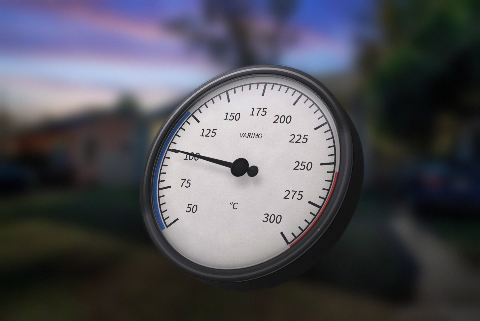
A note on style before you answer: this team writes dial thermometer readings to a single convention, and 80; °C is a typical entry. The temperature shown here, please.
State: 100; °C
